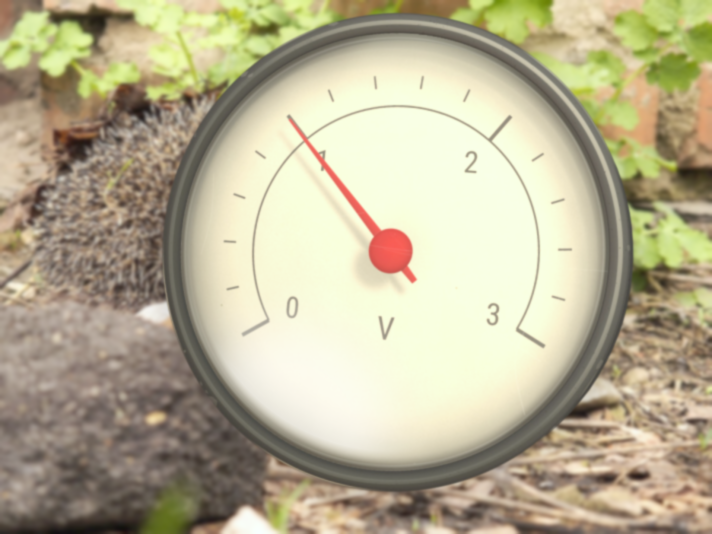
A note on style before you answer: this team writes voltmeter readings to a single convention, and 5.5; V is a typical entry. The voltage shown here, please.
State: 1; V
